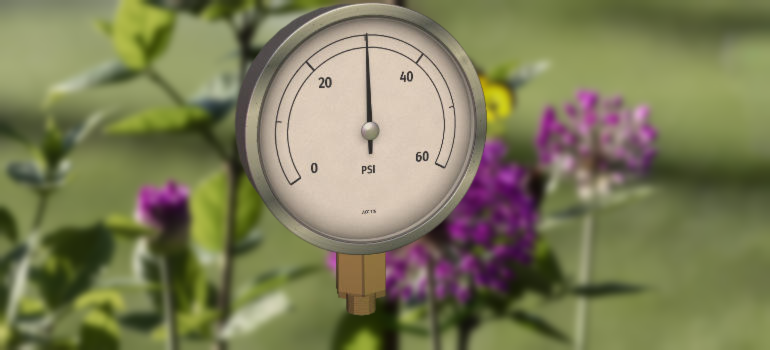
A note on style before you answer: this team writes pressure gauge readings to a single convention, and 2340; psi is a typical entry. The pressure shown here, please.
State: 30; psi
